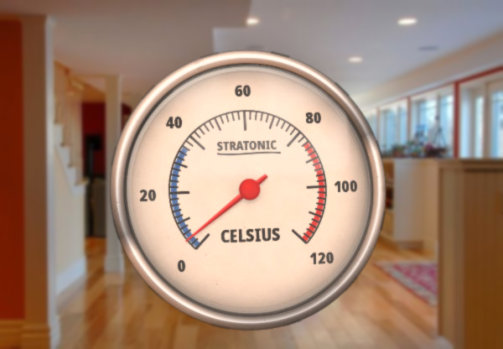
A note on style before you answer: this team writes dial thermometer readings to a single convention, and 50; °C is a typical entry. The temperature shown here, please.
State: 4; °C
